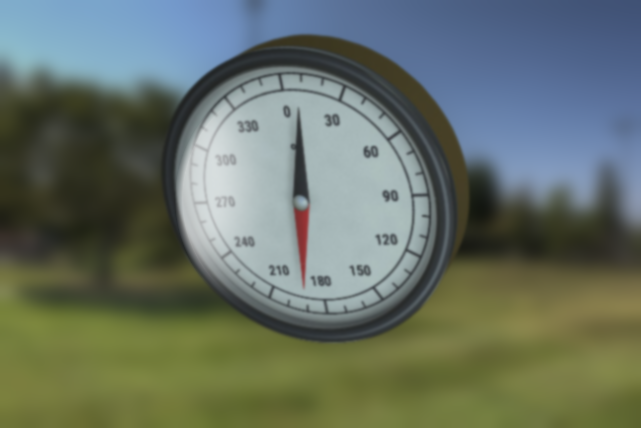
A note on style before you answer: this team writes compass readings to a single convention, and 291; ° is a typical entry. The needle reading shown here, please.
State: 190; °
